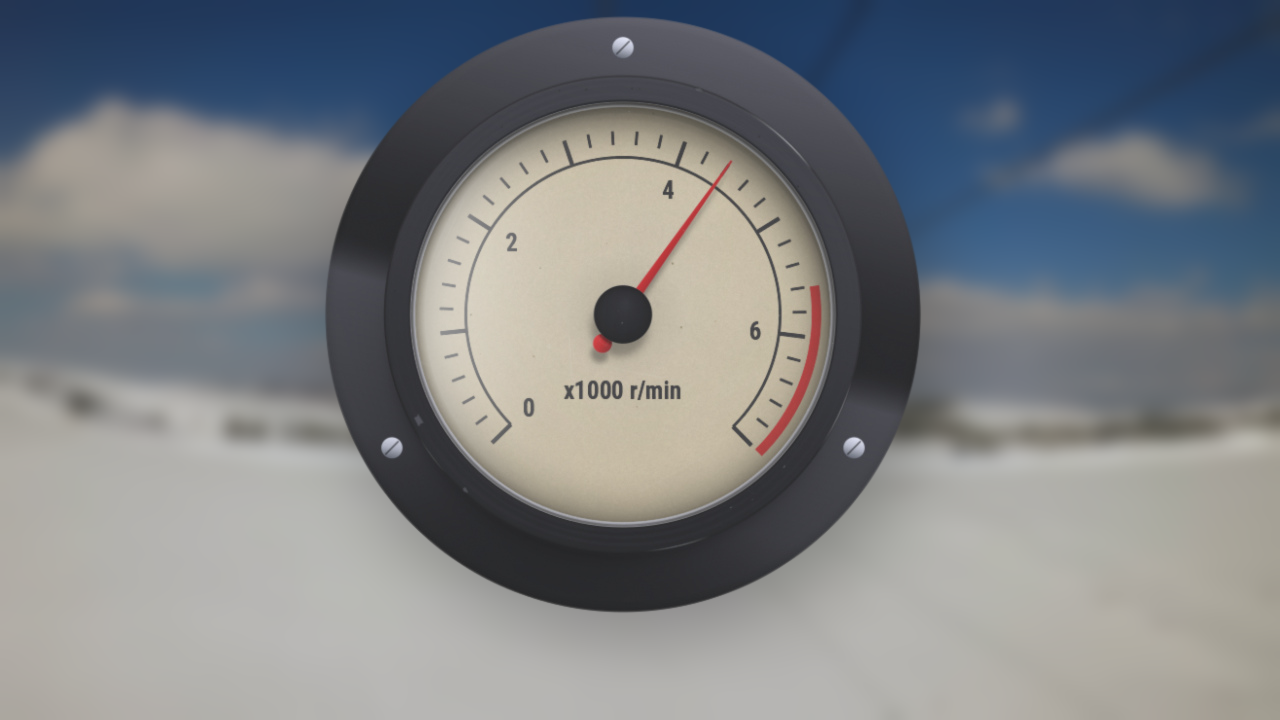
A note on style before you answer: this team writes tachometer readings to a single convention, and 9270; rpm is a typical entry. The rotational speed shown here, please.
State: 4400; rpm
